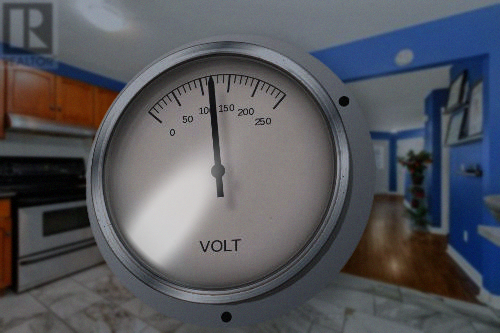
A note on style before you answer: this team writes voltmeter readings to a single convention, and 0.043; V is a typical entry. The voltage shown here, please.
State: 120; V
